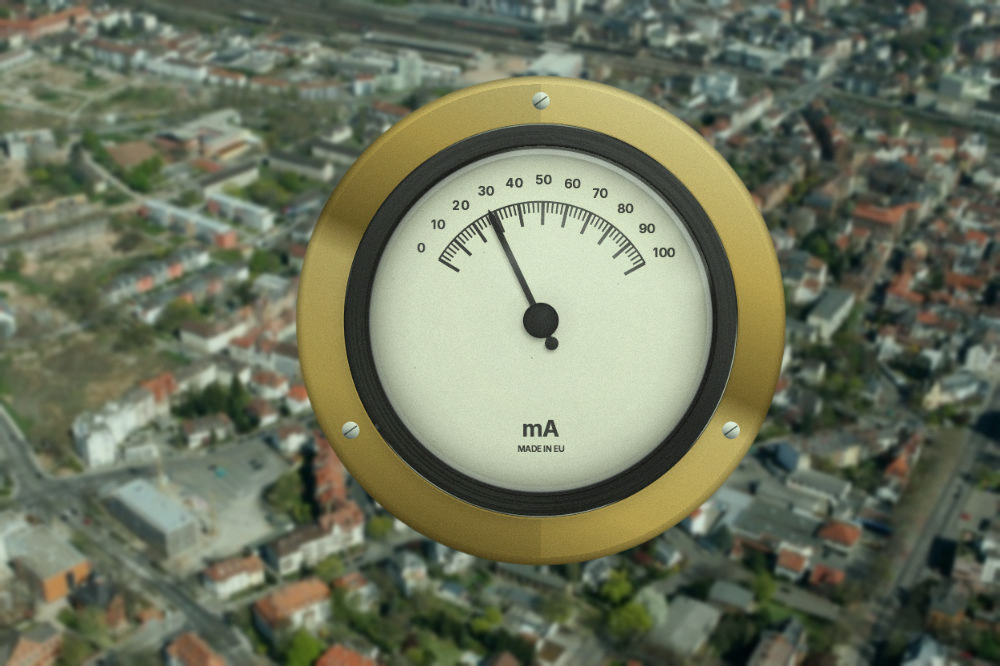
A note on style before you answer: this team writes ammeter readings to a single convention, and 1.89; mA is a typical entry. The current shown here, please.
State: 28; mA
